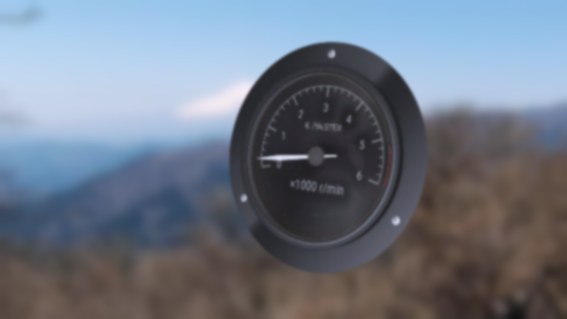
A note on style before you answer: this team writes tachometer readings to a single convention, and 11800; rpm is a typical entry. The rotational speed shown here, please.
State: 200; rpm
